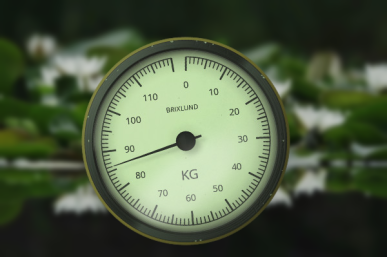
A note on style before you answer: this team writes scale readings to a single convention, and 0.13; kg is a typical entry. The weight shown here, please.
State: 86; kg
